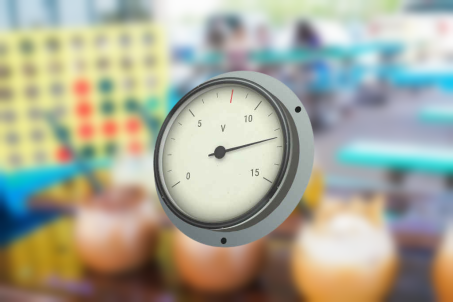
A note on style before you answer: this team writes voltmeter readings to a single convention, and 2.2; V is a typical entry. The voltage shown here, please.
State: 12.5; V
